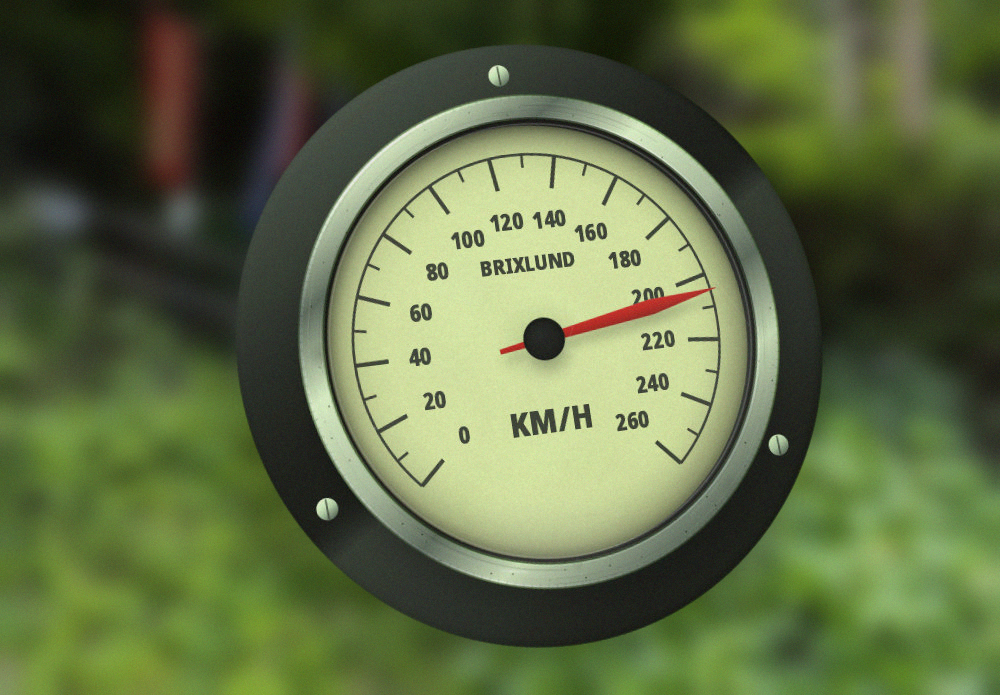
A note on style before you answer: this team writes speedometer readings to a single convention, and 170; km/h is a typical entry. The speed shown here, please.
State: 205; km/h
